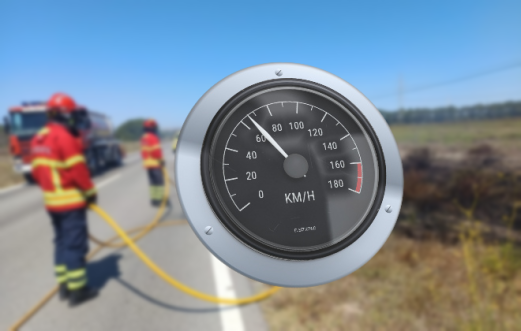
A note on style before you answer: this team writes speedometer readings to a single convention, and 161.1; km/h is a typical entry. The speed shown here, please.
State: 65; km/h
